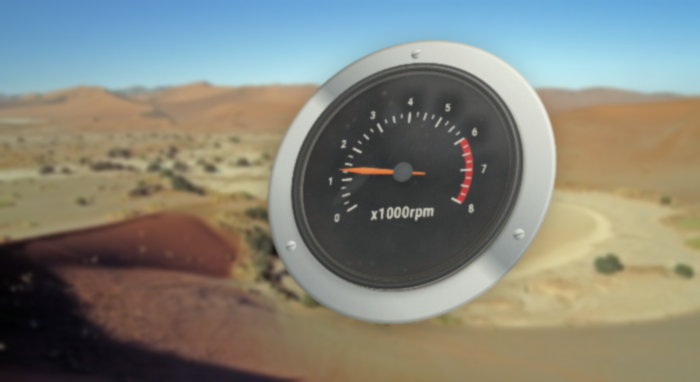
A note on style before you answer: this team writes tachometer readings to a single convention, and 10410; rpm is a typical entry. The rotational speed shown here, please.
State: 1250; rpm
